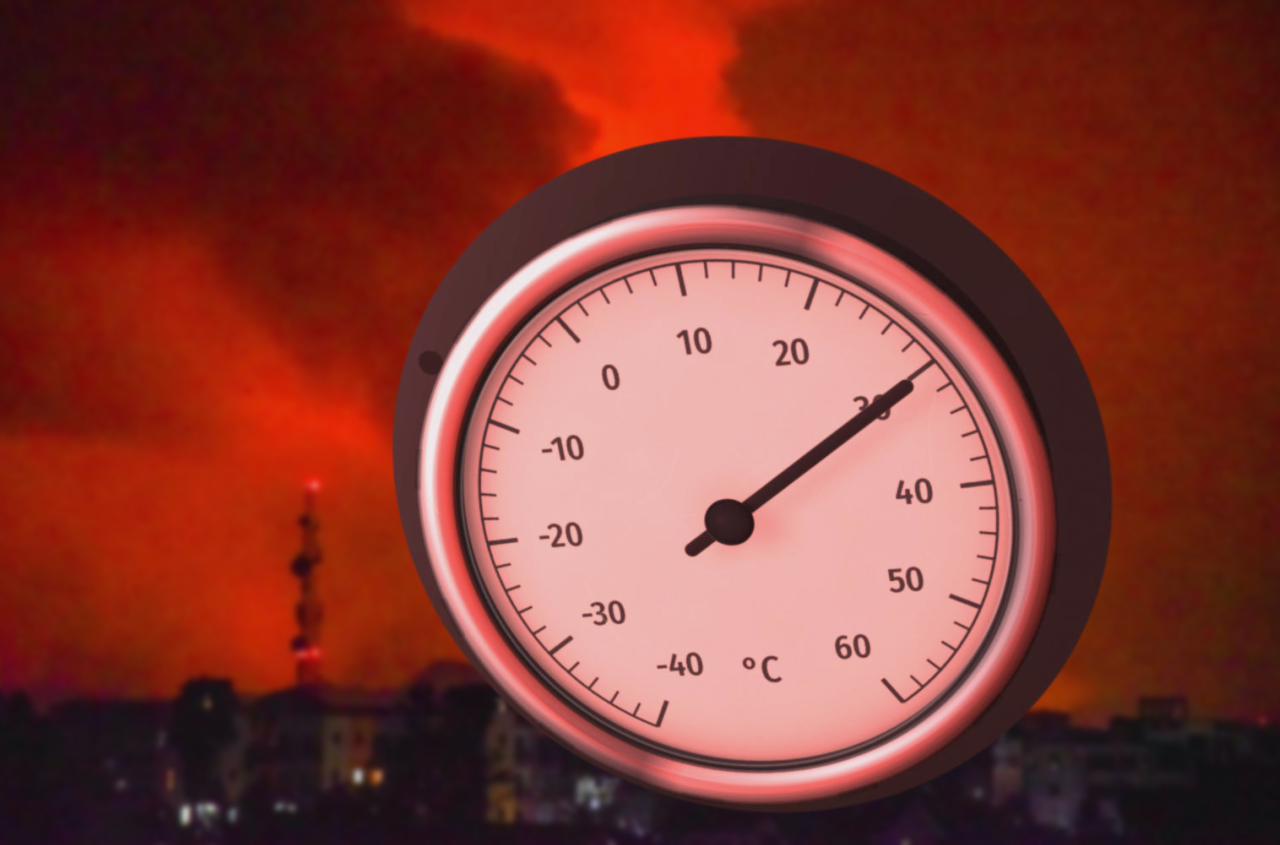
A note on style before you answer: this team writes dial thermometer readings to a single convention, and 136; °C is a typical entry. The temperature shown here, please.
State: 30; °C
